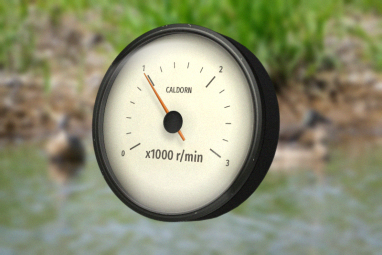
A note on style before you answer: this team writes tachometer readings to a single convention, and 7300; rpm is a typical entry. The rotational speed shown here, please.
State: 1000; rpm
